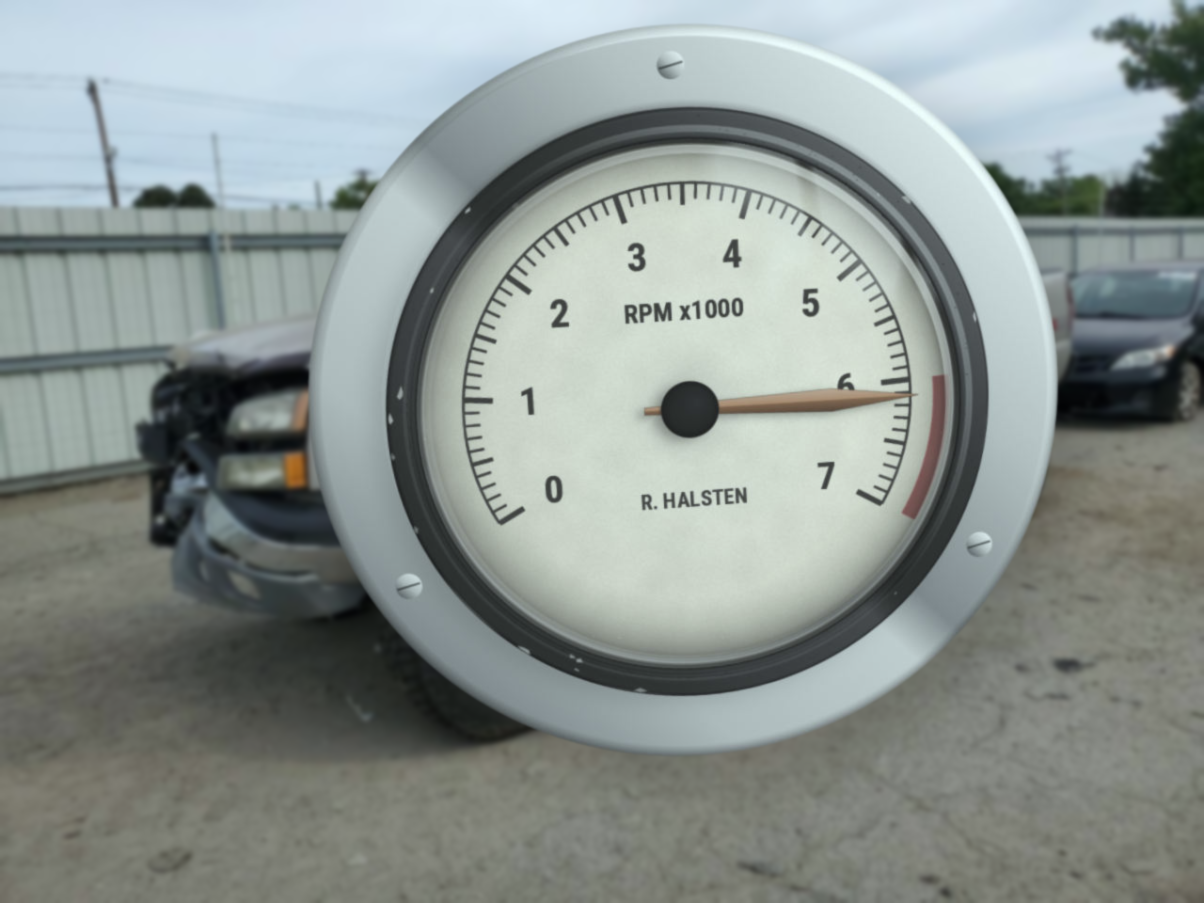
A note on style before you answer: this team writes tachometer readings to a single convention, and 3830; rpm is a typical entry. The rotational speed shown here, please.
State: 6100; rpm
